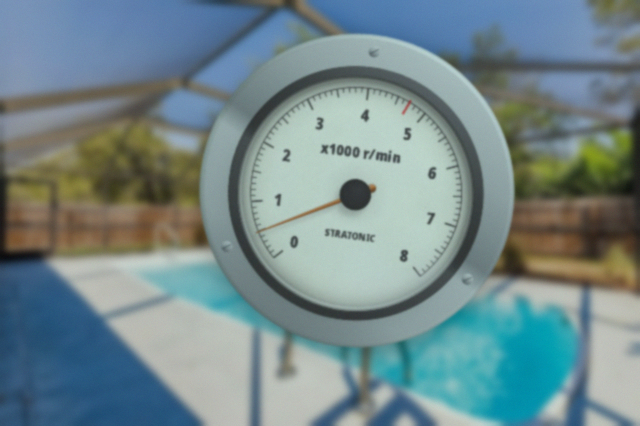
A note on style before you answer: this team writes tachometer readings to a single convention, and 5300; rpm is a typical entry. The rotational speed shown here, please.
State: 500; rpm
